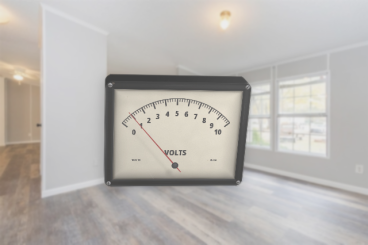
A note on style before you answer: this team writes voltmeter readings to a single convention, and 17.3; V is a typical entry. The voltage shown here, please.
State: 1; V
